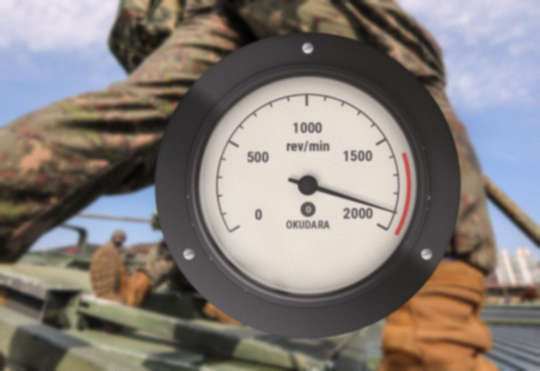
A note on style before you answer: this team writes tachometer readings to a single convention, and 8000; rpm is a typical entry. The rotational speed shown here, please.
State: 1900; rpm
